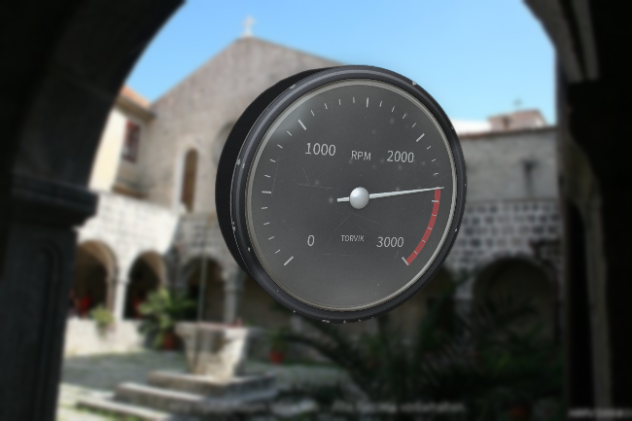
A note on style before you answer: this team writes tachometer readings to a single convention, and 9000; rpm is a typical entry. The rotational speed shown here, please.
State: 2400; rpm
